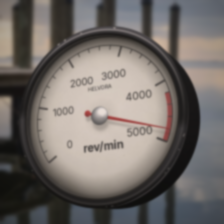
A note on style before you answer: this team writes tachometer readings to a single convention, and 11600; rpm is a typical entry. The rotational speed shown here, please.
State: 4800; rpm
